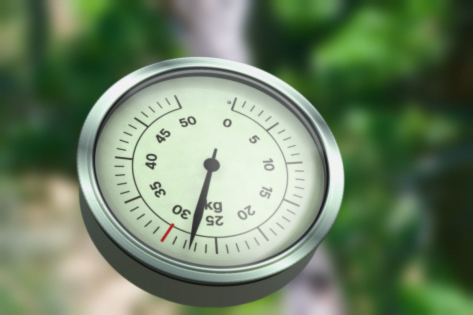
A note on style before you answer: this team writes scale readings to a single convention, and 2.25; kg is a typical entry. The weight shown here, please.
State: 27.5; kg
